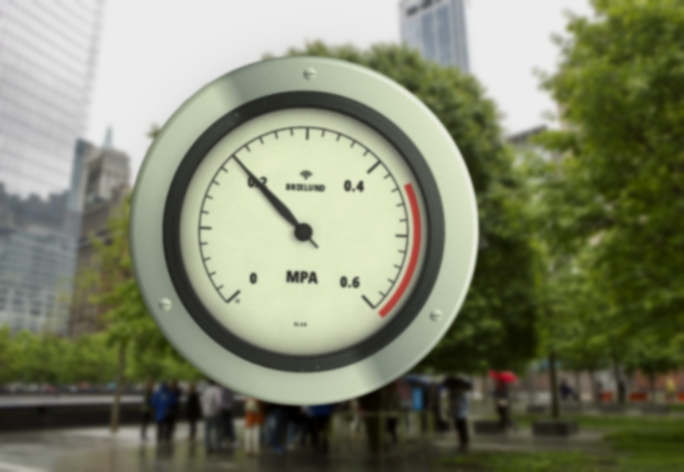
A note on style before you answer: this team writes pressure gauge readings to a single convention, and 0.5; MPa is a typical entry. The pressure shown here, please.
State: 0.2; MPa
